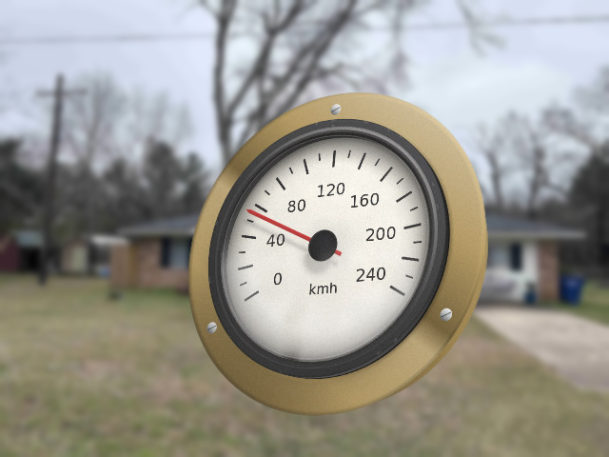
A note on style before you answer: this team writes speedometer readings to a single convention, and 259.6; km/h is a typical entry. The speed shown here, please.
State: 55; km/h
